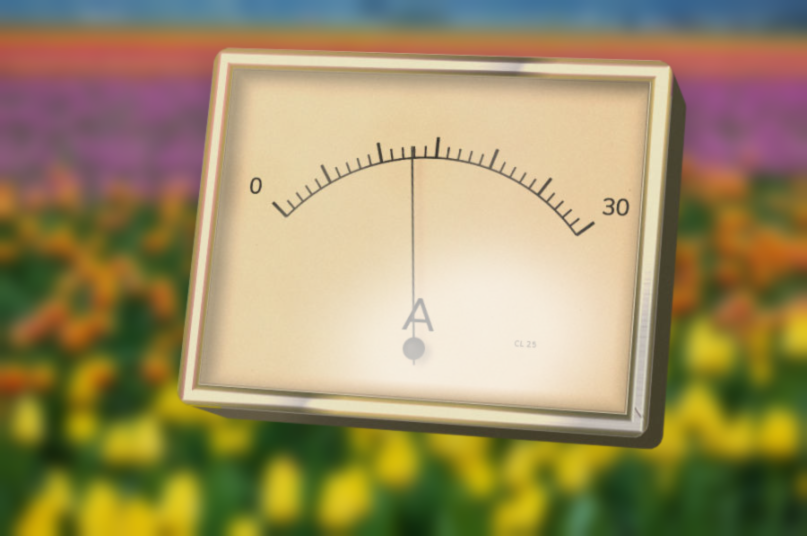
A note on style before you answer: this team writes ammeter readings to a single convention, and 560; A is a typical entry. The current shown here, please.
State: 13; A
